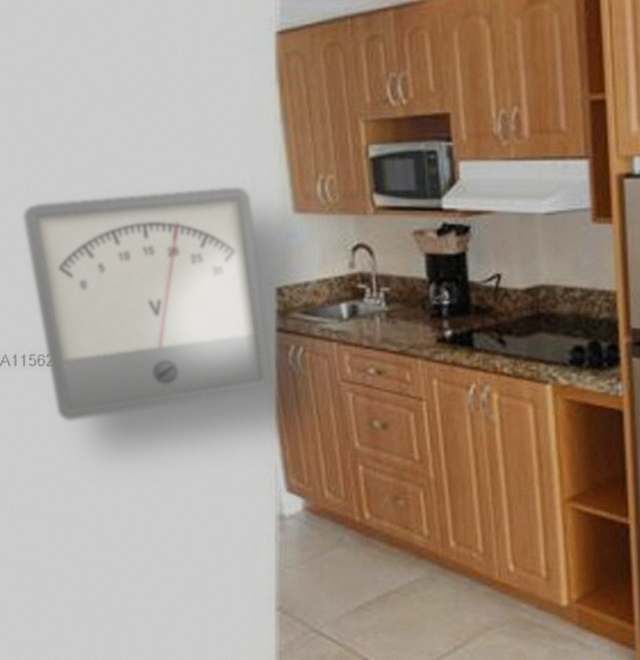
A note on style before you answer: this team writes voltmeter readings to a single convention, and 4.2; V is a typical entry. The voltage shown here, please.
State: 20; V
